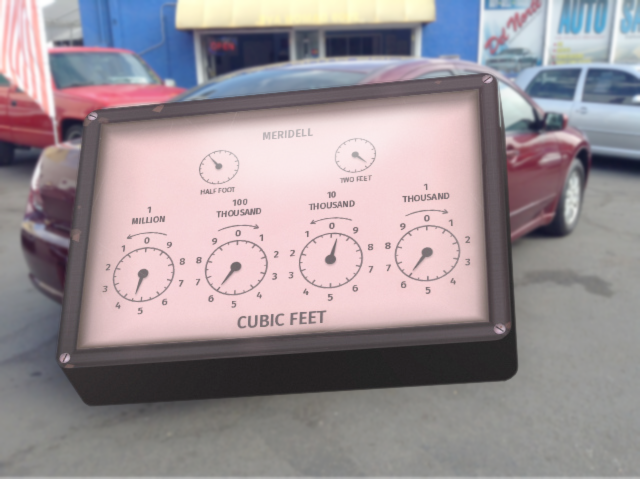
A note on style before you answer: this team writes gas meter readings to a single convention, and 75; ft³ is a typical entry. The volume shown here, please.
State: 459600; ft³
